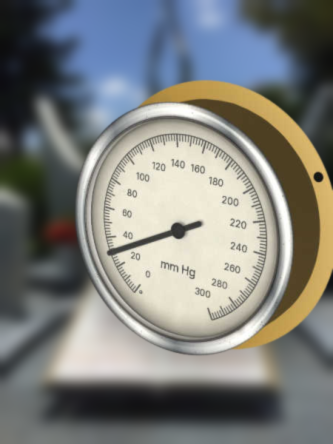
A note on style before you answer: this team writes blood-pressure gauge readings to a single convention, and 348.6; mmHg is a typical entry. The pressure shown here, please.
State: 30; mmHg
